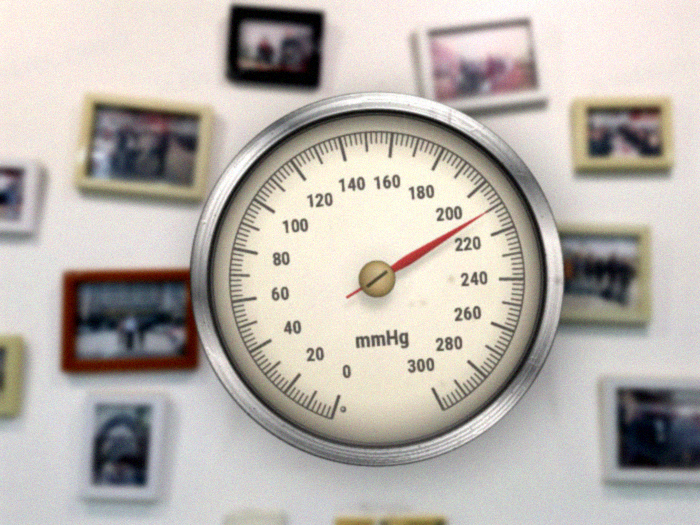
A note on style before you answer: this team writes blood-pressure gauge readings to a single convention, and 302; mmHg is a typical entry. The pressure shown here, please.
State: 210; mmHg
